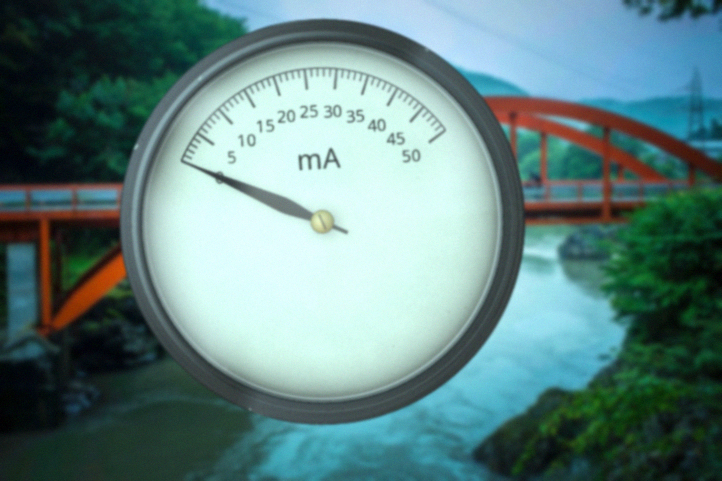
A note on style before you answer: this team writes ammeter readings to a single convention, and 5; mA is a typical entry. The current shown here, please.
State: 0; mA
